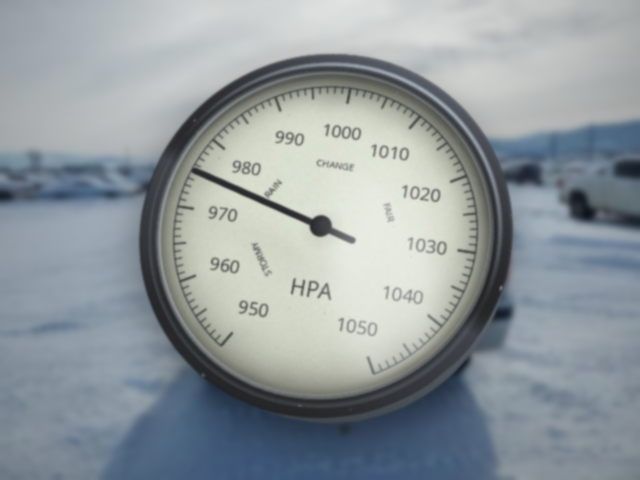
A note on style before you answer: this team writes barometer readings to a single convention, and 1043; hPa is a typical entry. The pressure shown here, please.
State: 975; hPa
